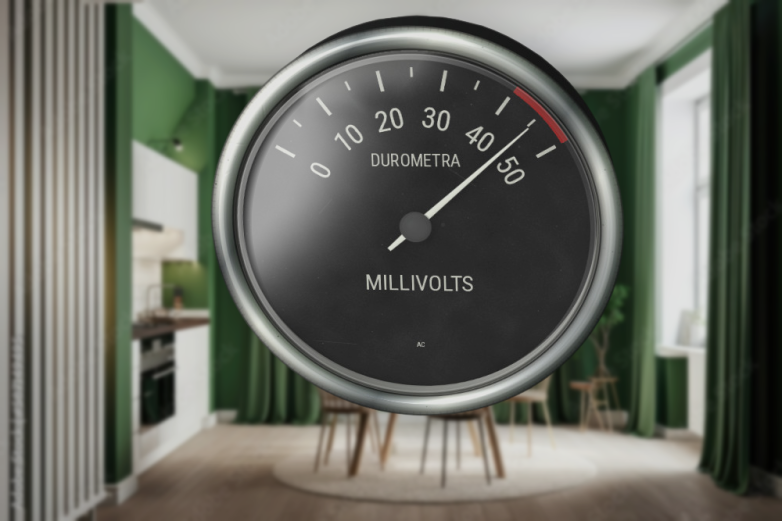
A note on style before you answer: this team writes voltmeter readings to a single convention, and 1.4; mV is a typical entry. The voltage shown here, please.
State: 45; mV
